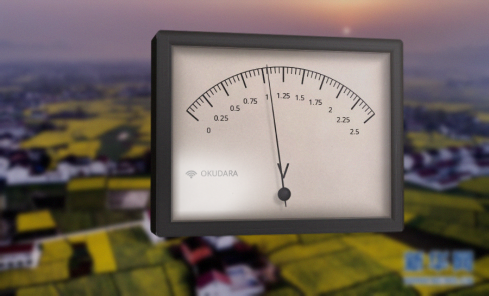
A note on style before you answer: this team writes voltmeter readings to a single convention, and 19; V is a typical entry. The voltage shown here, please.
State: 1.05; V
